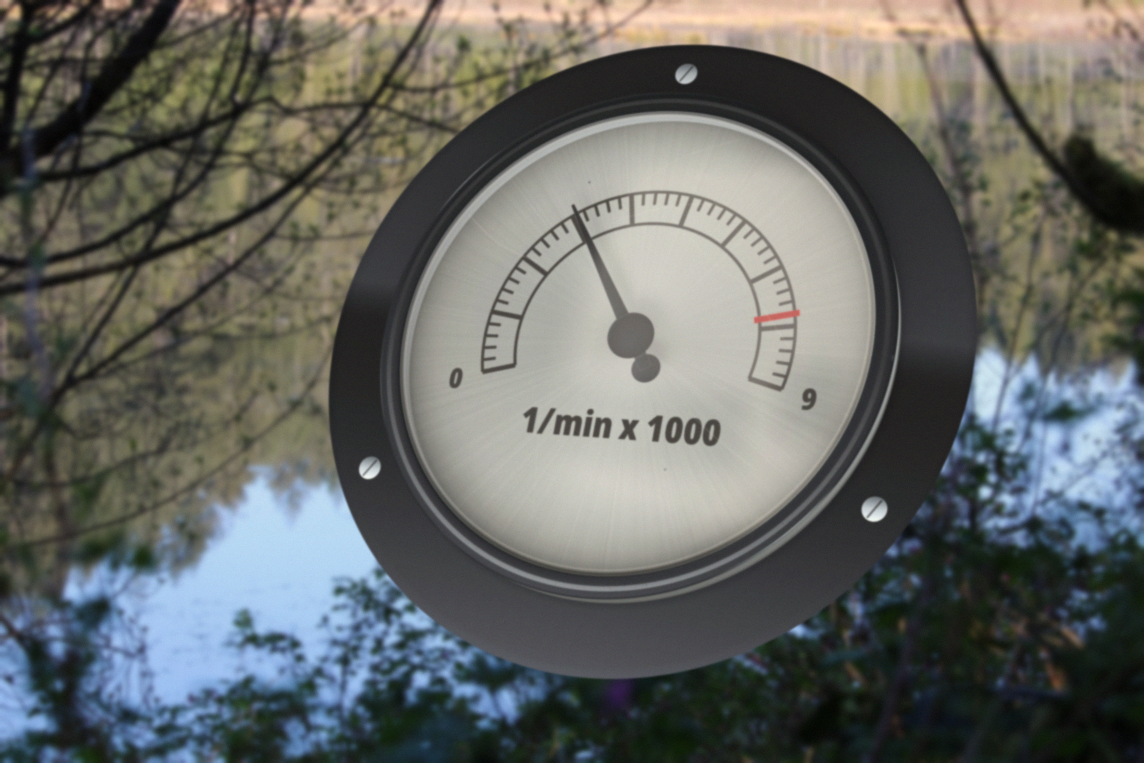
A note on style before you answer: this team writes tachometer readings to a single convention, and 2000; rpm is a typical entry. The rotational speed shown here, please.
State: 3100; rpm
